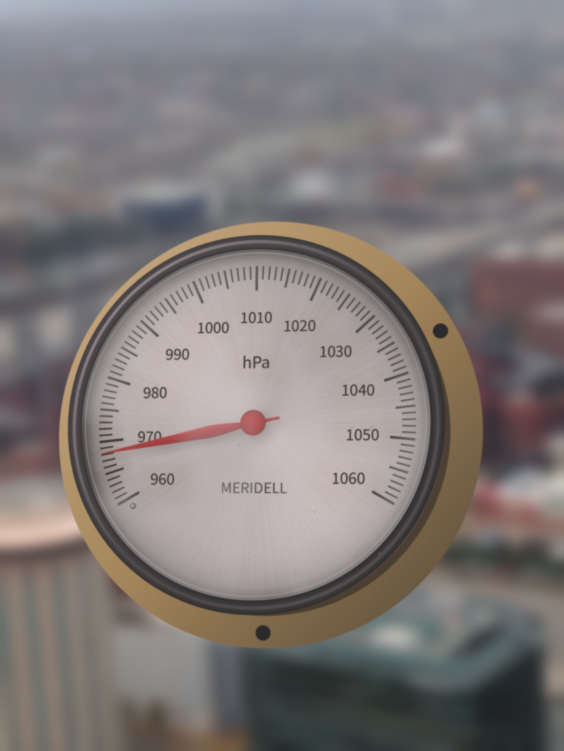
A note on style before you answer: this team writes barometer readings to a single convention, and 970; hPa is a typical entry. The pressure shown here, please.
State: 968; hPa
